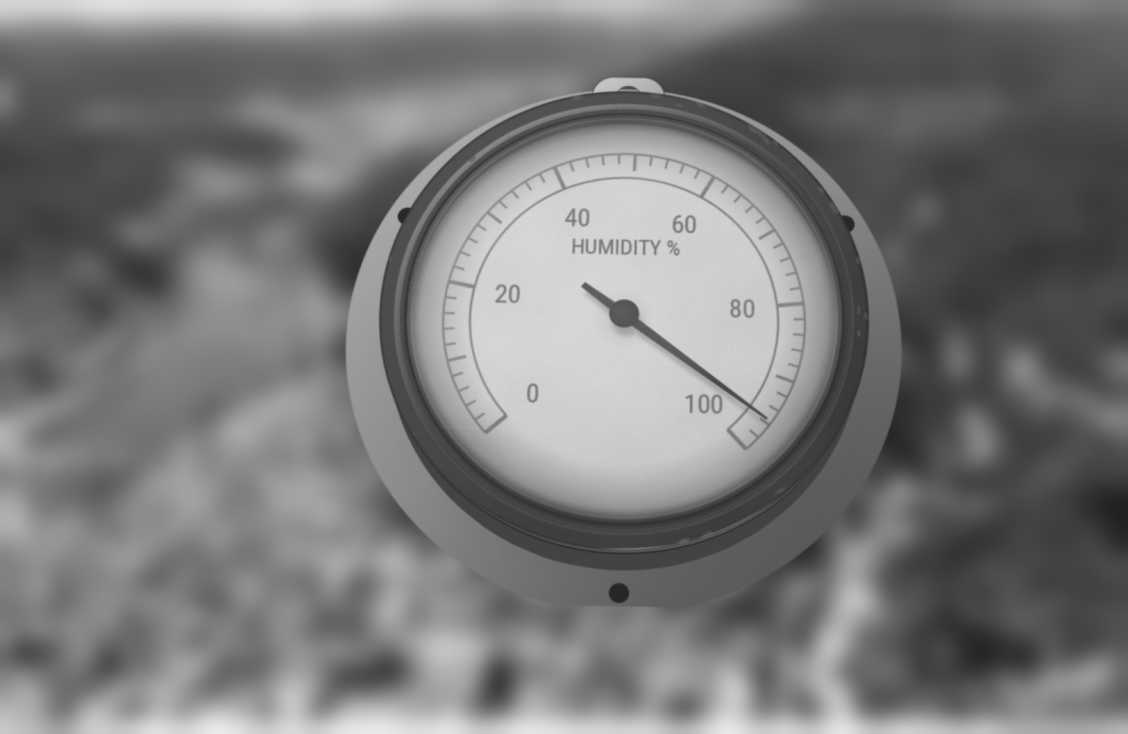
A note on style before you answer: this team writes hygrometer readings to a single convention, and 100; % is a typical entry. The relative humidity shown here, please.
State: 96; %
